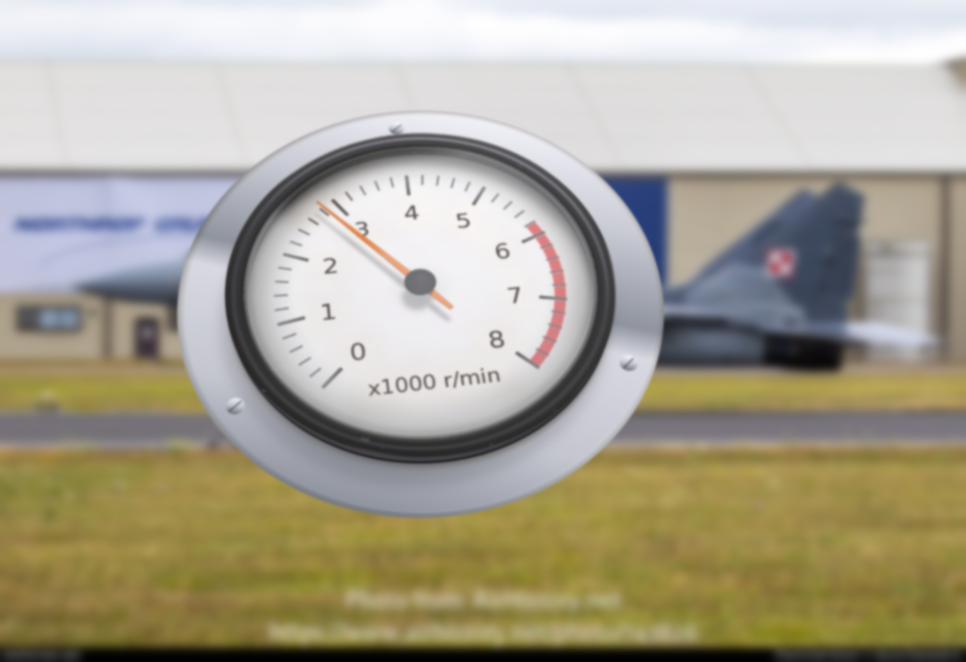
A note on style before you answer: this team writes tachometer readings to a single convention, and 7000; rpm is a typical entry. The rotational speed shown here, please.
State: 2800; rpm
